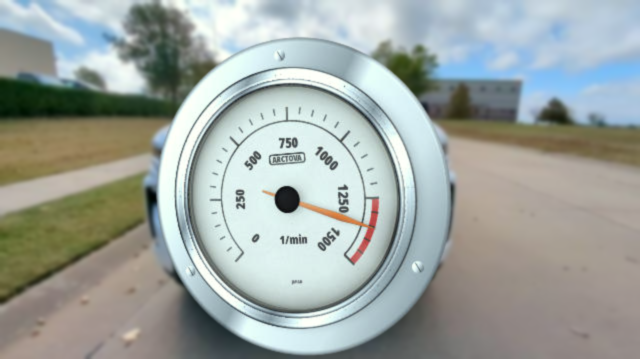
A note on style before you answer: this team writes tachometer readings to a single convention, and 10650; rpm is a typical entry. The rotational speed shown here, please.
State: 1350; rpm
